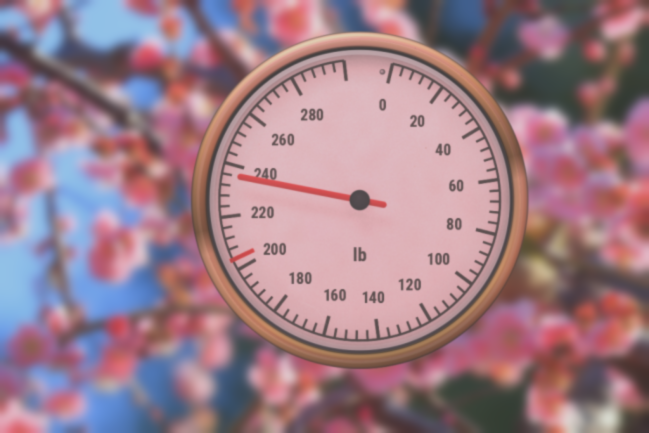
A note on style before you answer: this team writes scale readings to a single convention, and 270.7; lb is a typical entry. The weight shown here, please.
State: 236; lb
